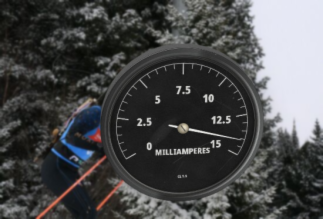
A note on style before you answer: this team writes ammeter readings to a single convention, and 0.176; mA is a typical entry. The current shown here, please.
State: 14; mA
